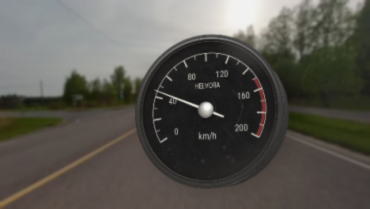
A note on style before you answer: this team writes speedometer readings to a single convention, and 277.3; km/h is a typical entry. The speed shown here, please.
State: 45; km/h
